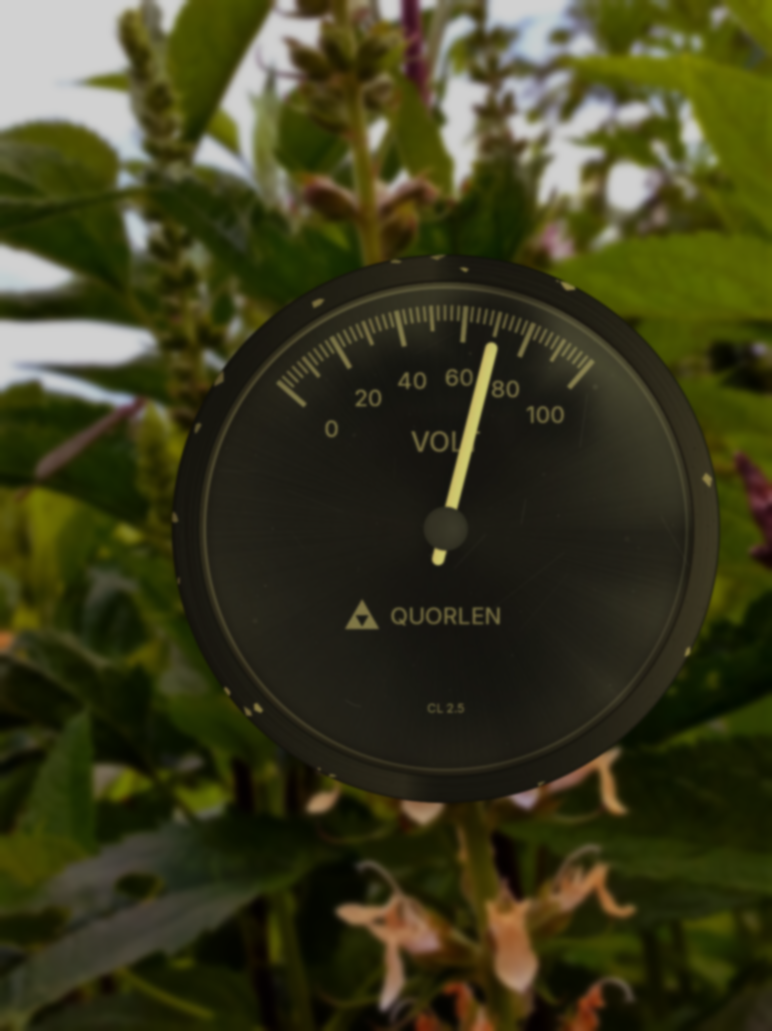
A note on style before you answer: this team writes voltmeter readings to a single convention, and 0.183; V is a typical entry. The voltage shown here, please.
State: 70; V
